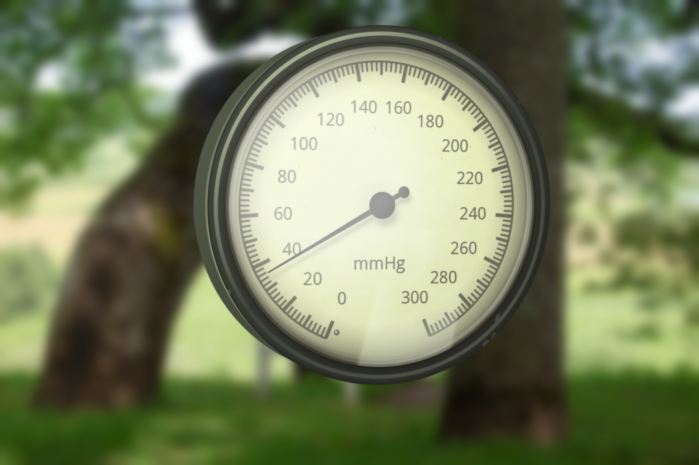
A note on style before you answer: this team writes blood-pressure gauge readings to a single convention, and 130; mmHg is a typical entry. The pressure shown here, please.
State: 36; mmHg
